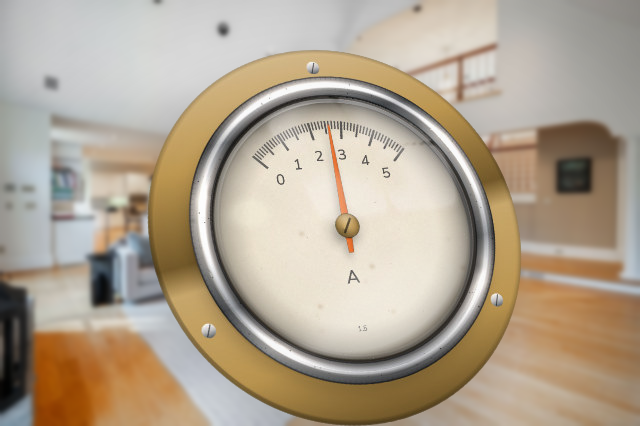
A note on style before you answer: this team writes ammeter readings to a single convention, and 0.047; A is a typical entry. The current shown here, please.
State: 2.5; A
